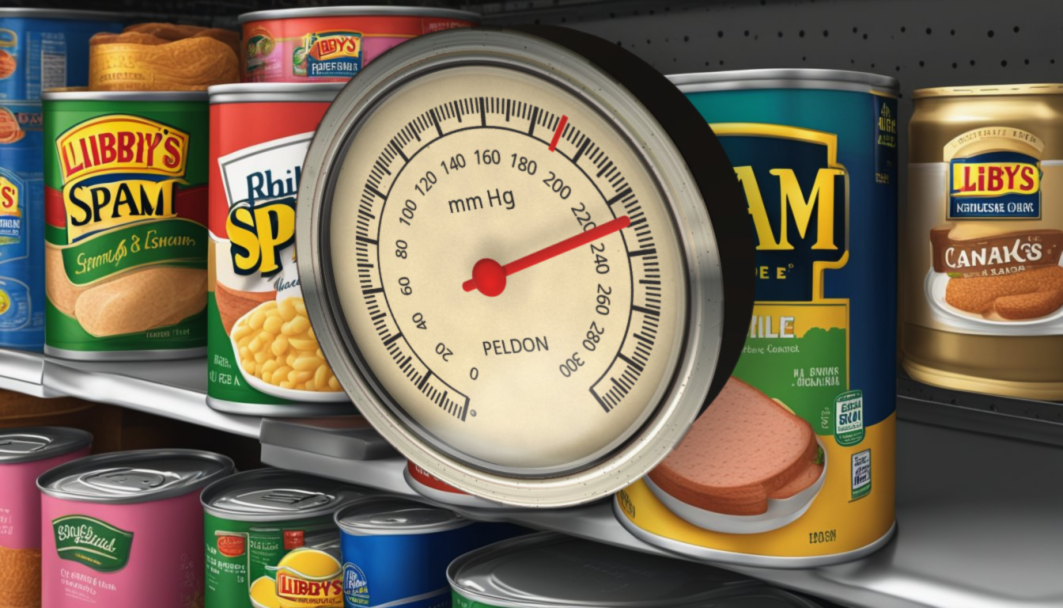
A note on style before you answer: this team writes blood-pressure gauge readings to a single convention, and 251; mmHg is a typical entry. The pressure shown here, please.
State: 228; mmHg
